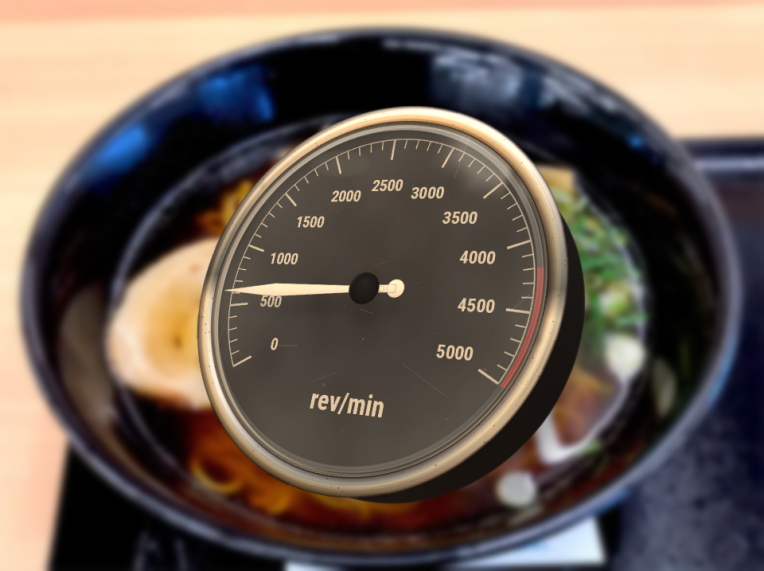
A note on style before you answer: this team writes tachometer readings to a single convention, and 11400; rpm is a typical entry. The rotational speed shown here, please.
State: 600; rpm
